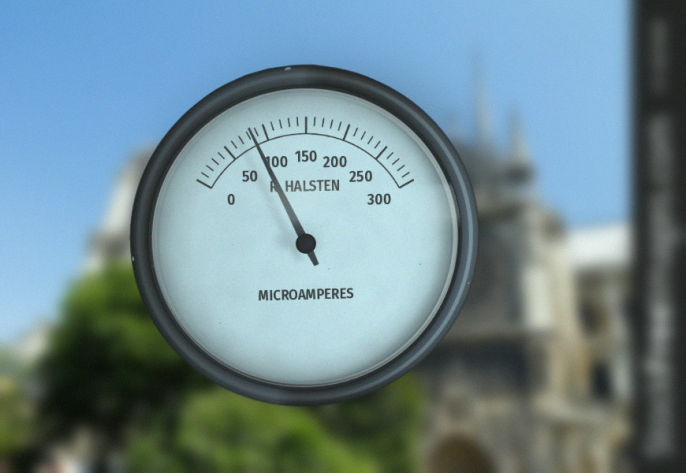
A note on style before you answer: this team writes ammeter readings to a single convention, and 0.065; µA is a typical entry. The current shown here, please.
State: 85; µA
